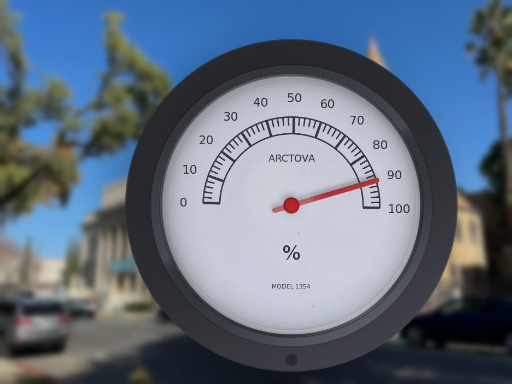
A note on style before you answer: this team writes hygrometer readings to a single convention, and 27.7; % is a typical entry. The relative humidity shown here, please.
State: 90; %
